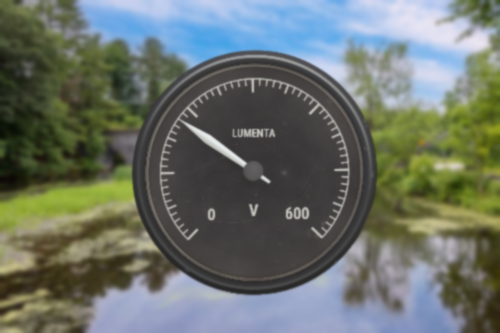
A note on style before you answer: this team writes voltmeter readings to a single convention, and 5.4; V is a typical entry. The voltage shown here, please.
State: 180; V
